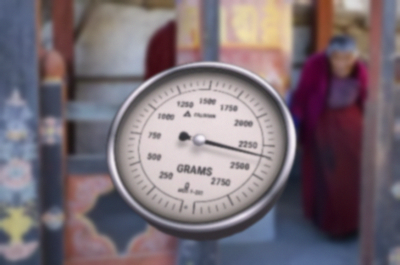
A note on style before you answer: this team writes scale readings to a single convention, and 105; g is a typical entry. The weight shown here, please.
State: 2350; g
